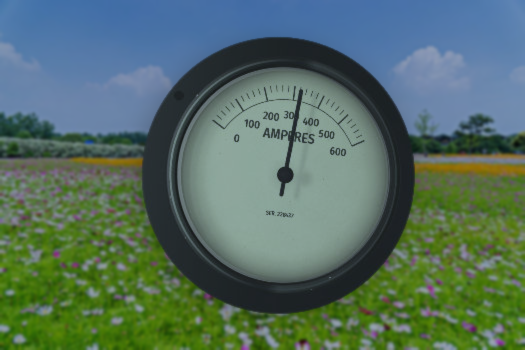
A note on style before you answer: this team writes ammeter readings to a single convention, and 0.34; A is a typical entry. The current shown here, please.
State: 320; A
